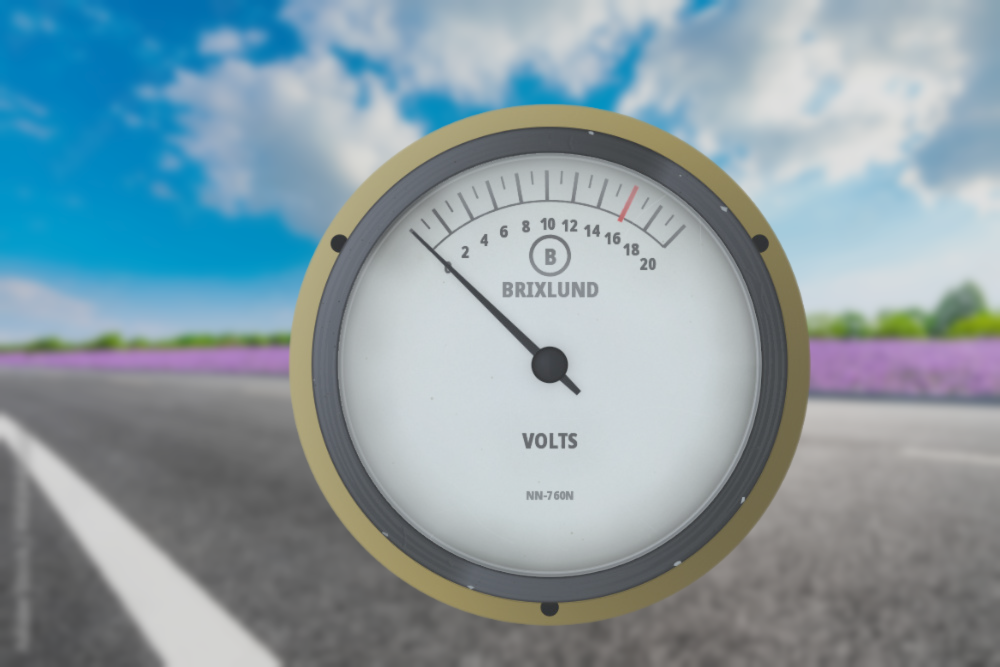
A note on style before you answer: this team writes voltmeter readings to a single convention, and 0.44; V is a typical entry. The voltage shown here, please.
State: 0; V
